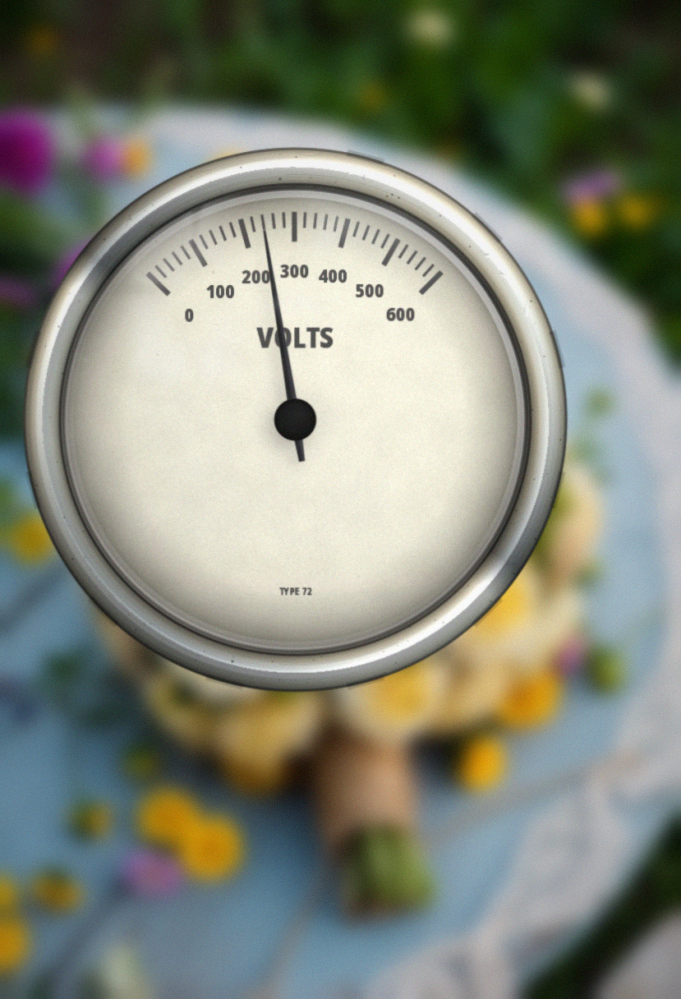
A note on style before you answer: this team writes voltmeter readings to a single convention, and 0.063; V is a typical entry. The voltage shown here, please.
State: 240; V
